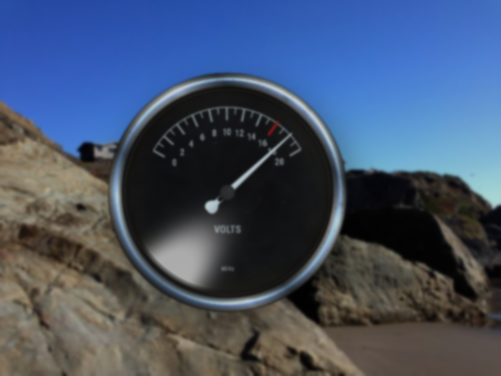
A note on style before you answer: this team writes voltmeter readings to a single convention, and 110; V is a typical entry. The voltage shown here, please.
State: 18; V
